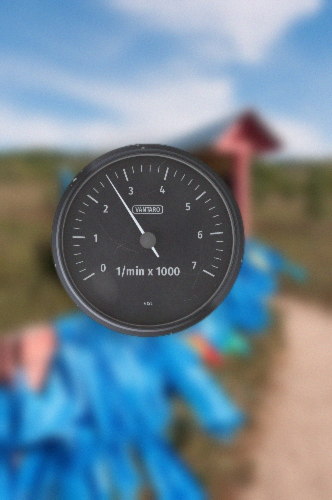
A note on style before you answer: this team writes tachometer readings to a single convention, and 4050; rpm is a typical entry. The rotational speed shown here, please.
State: 2600; rpm
